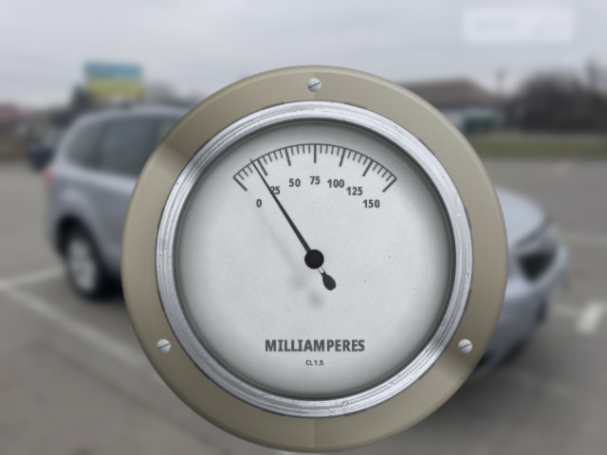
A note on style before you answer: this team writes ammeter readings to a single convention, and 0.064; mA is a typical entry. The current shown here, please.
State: 20; mA
